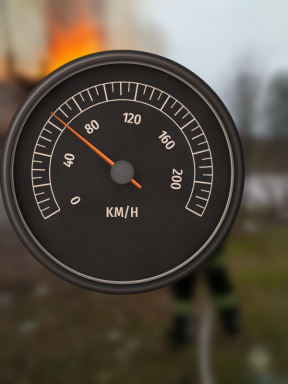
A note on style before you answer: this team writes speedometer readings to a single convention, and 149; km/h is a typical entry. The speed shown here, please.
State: 65; km/h
